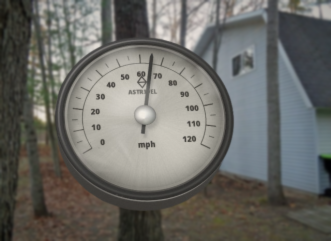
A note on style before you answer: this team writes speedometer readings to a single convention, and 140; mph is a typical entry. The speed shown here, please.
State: 65; mph
